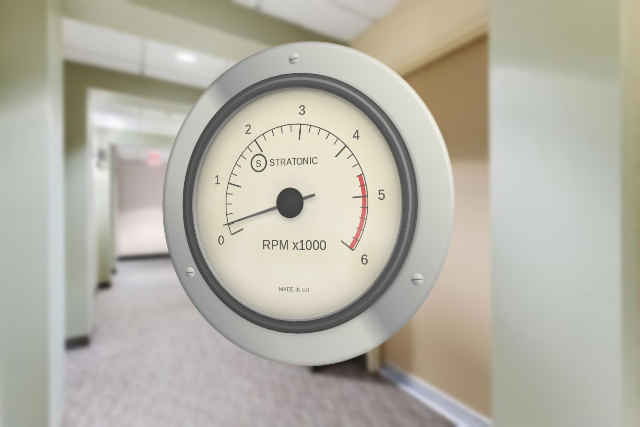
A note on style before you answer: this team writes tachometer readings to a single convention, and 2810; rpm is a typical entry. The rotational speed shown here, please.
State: 200; rpm
